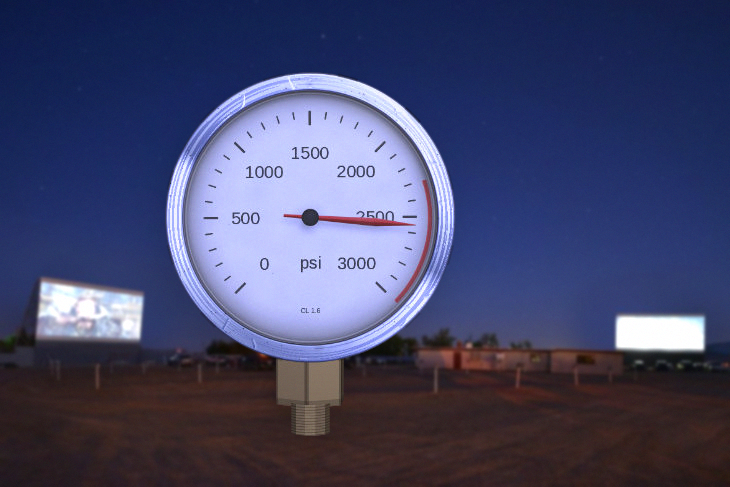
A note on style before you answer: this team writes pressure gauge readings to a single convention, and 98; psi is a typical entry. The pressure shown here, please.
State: 2550; psi
